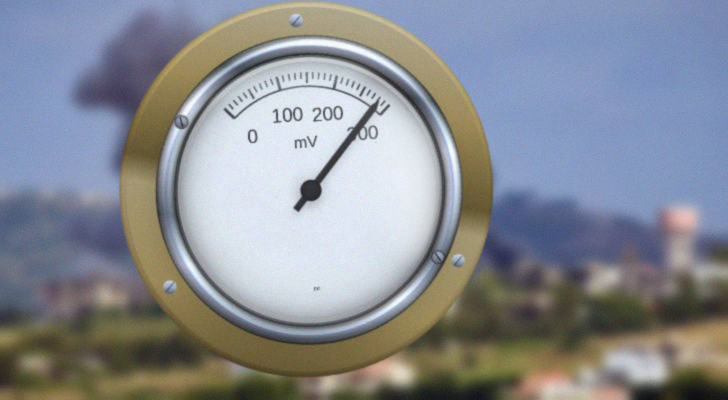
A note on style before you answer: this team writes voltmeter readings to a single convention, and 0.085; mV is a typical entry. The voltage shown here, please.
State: 280; mV
